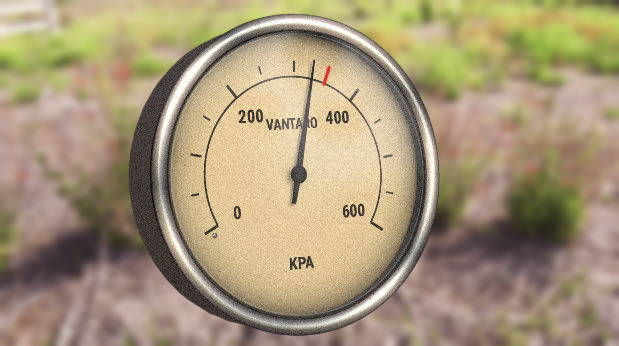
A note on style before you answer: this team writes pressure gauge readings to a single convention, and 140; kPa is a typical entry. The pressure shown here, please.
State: 325; kPa
